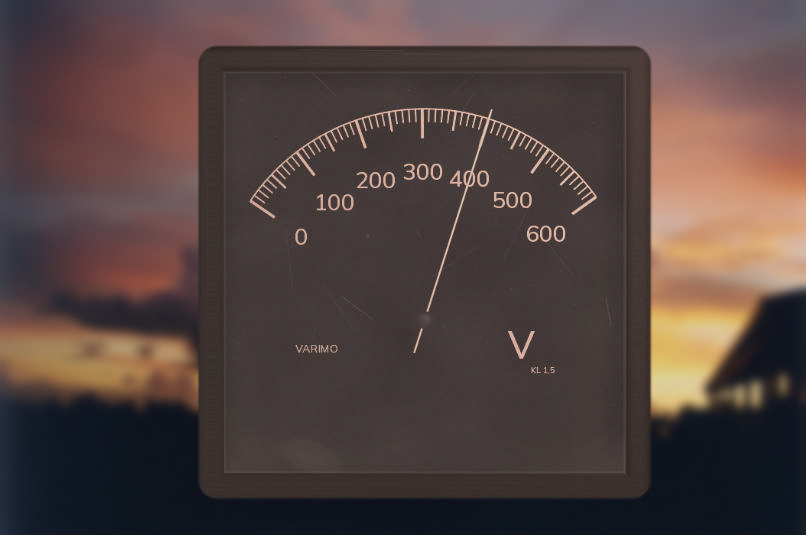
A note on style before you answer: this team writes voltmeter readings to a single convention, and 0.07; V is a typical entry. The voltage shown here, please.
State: 400; V
